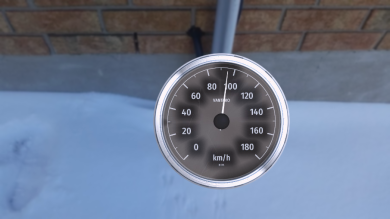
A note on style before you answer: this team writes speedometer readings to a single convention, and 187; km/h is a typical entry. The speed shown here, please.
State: 95; km/h
